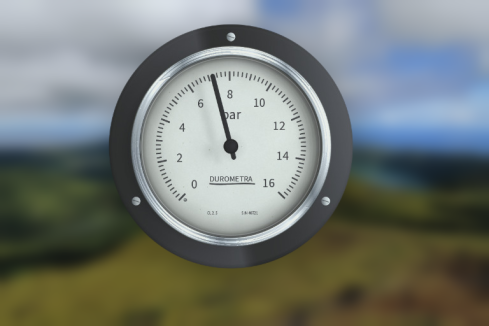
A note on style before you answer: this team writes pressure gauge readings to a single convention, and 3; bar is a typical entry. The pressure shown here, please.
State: 7.2; bar
